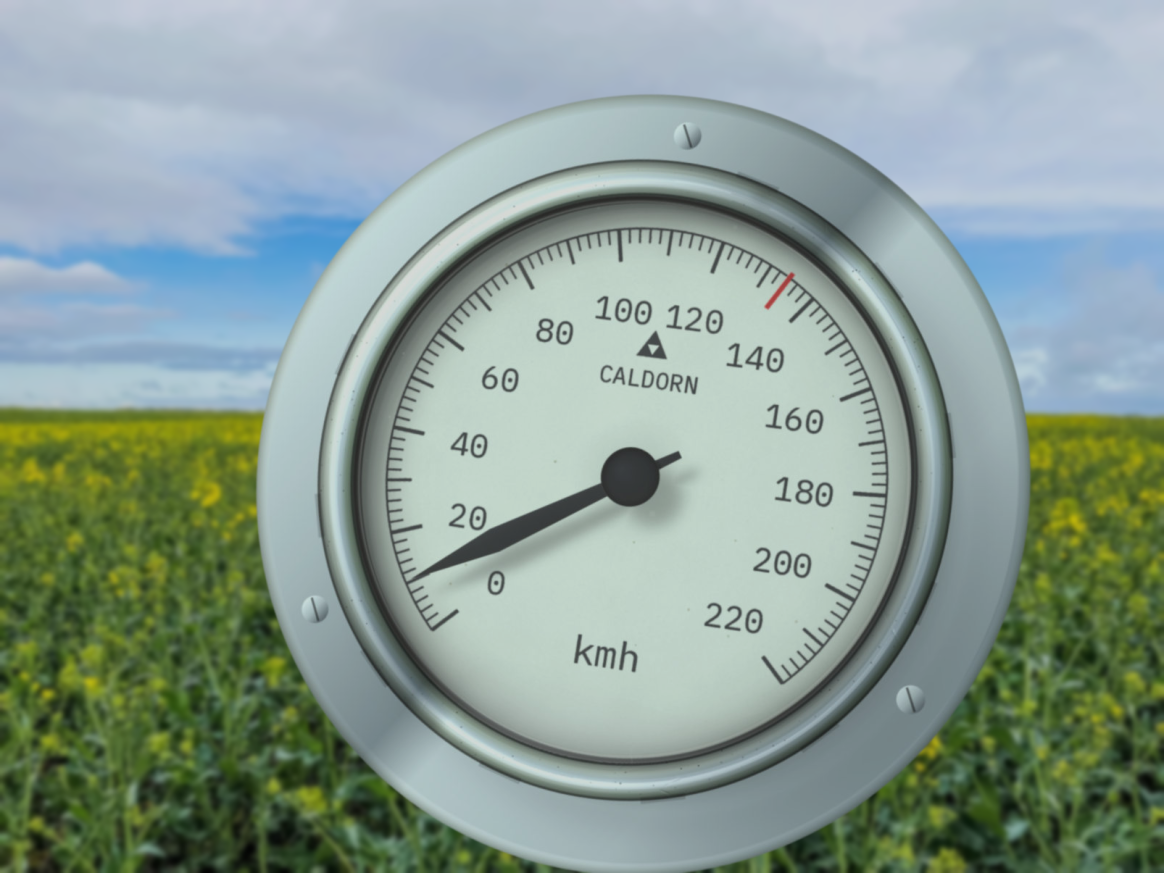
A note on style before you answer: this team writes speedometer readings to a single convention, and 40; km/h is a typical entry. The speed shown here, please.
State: 10; km/h
